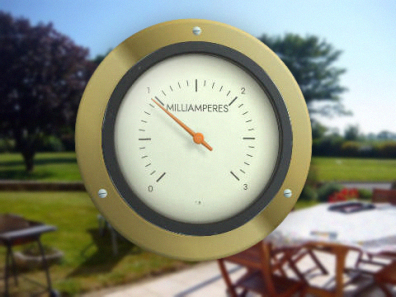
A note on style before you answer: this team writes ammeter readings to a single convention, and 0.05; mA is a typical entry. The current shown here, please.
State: 0.95; mA
